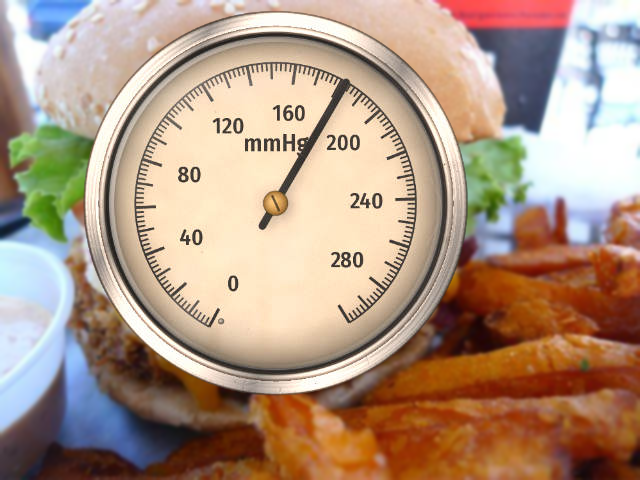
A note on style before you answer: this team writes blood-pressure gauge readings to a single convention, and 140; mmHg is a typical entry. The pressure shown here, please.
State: 182; mmHg
